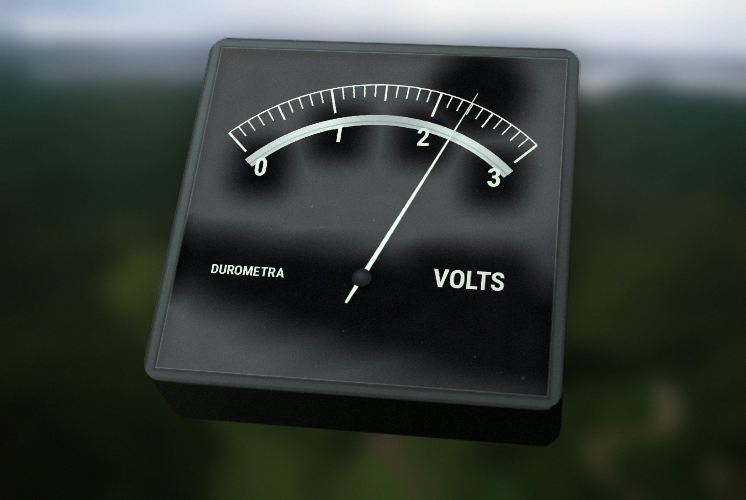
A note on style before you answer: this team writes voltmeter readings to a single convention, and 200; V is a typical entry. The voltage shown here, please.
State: 2.3; V
